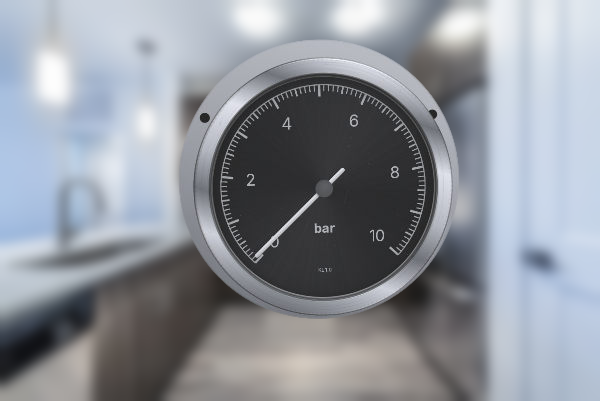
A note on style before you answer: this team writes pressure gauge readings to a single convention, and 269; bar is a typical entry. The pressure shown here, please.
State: 0.1; bar
